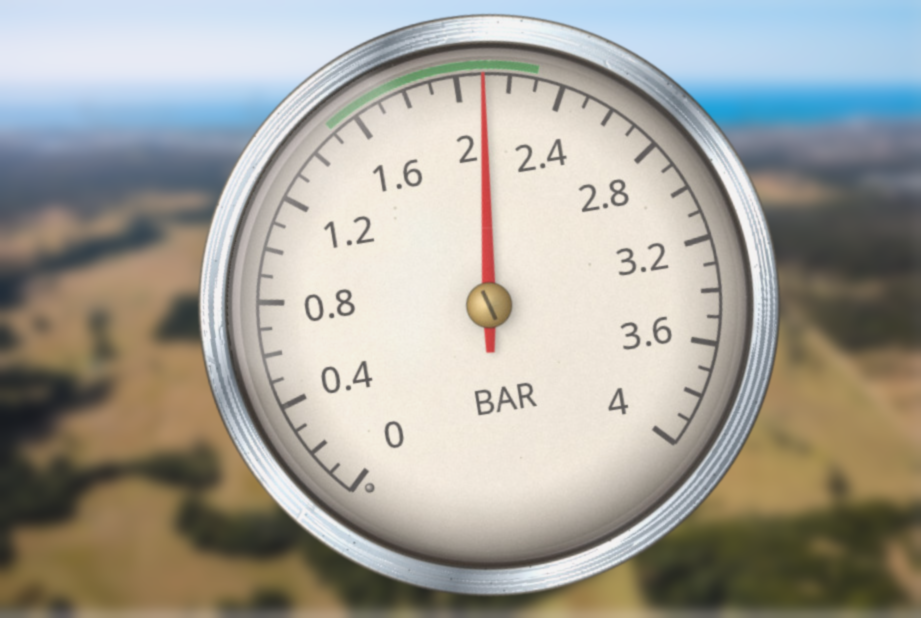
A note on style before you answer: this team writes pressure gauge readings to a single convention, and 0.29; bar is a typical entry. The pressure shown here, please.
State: 2.1; bar
